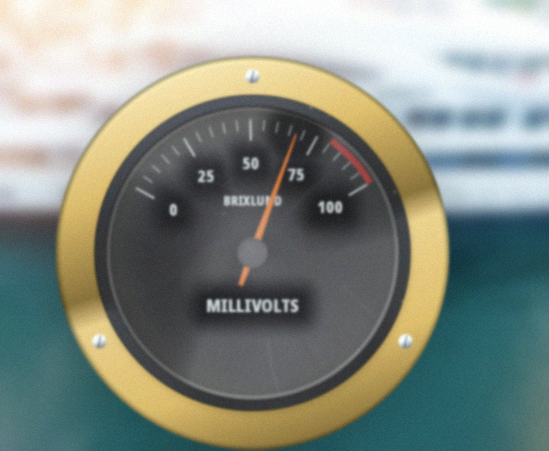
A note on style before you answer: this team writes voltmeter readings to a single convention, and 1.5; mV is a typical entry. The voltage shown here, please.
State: 67.5; mV
